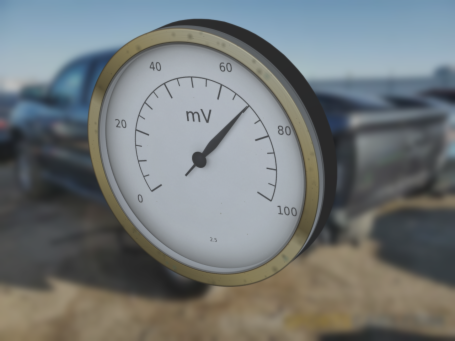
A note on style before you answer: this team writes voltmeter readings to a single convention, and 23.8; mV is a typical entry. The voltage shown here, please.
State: 70; mV
